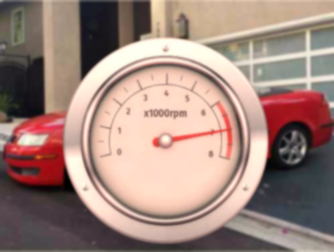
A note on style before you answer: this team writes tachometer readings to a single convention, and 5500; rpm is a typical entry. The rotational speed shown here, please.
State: 7000; rpm
